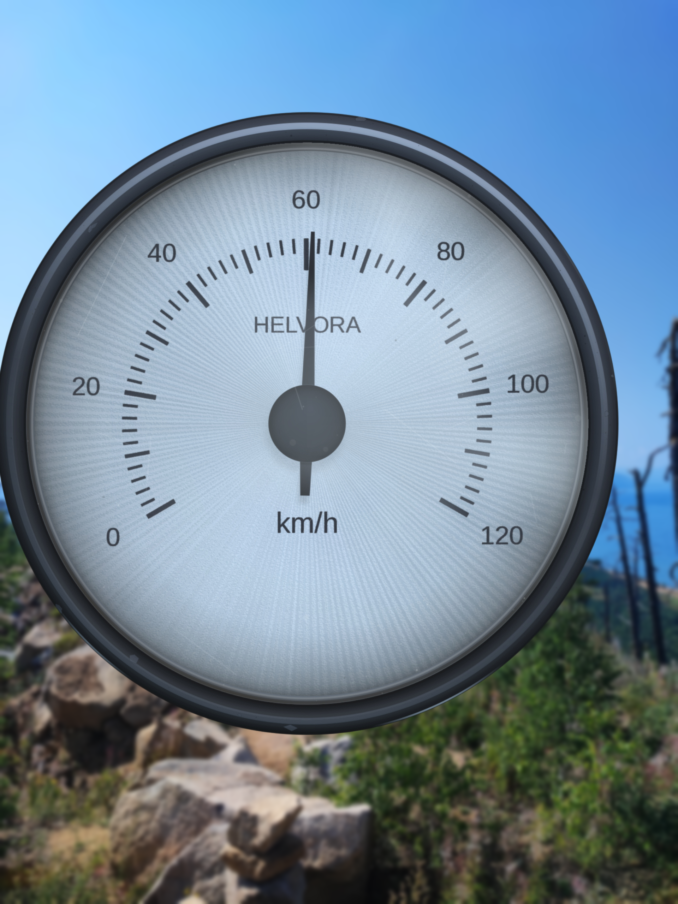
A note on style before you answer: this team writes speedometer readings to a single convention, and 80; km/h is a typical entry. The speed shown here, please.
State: 61; km/h
